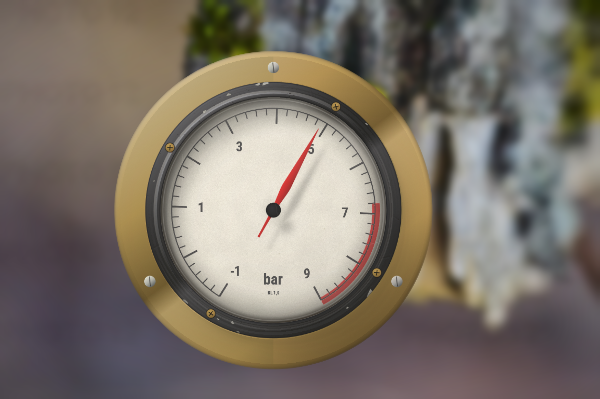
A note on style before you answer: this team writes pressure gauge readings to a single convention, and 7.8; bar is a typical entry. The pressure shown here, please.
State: 4.9; bar
